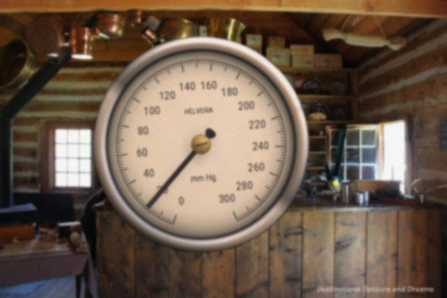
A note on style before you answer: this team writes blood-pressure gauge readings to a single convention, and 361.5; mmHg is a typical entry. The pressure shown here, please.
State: 20; mmHg
